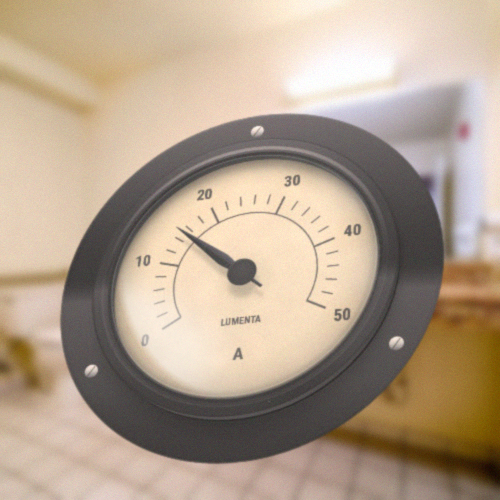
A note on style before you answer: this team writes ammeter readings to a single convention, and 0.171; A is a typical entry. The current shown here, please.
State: 15; A
